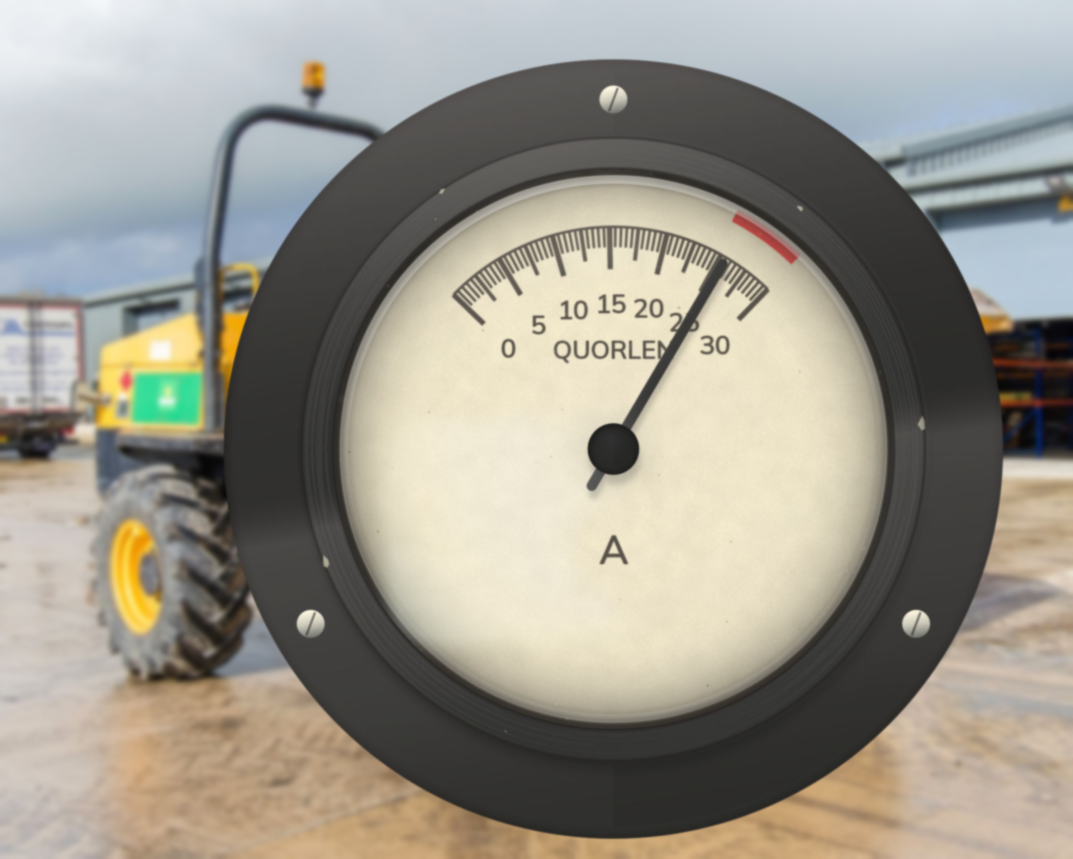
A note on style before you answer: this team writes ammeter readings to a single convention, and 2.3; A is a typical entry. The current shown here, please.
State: 25.5; A
